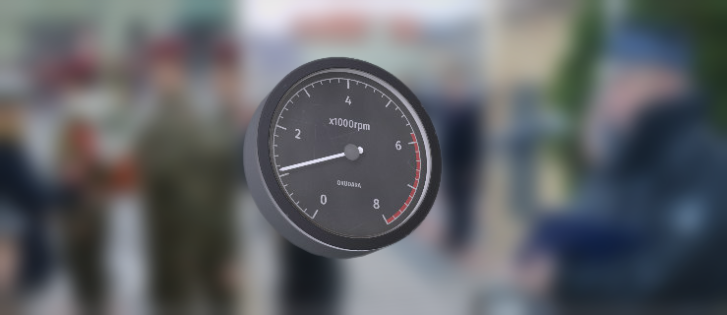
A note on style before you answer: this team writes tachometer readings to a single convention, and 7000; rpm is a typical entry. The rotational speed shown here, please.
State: 1100; rpm
